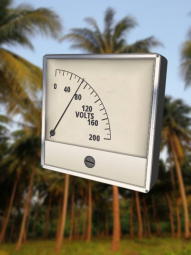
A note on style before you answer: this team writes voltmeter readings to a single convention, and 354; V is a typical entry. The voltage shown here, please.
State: 70; V
